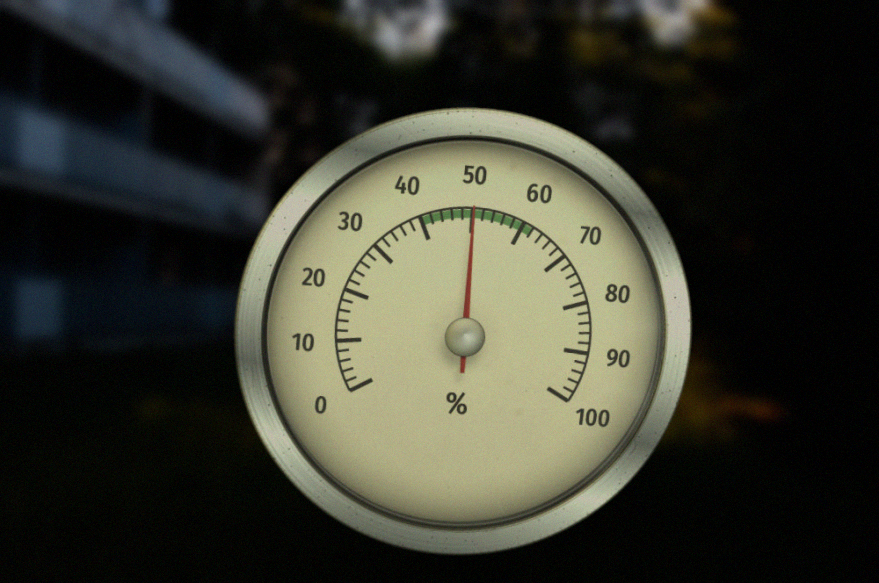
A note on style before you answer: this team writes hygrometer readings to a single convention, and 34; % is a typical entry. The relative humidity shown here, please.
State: 50; %
